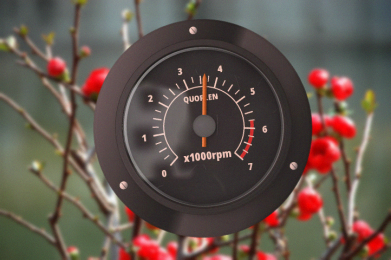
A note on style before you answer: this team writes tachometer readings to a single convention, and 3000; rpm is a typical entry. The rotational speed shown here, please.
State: 3625; rpm
